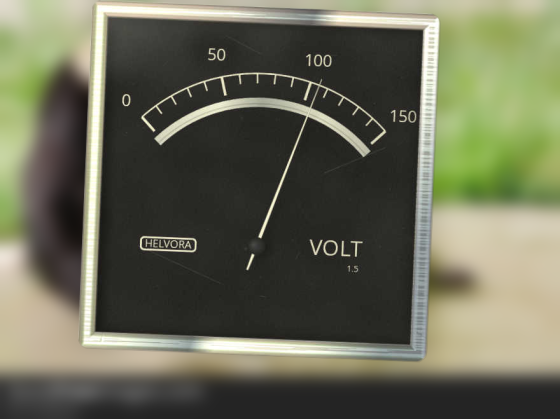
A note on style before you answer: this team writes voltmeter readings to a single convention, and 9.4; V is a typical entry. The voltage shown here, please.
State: 105; V
